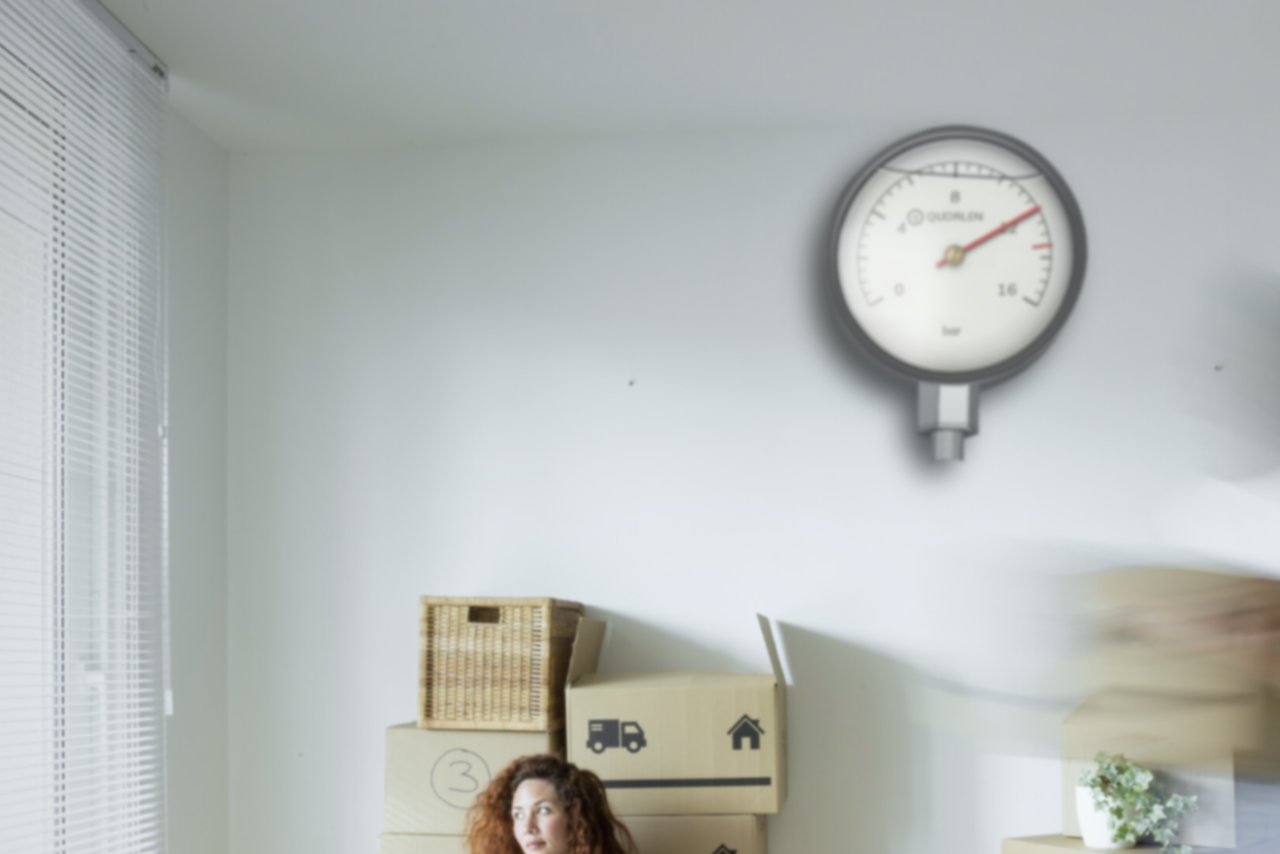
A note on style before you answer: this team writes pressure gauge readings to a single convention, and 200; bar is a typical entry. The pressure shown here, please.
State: 12; bar
